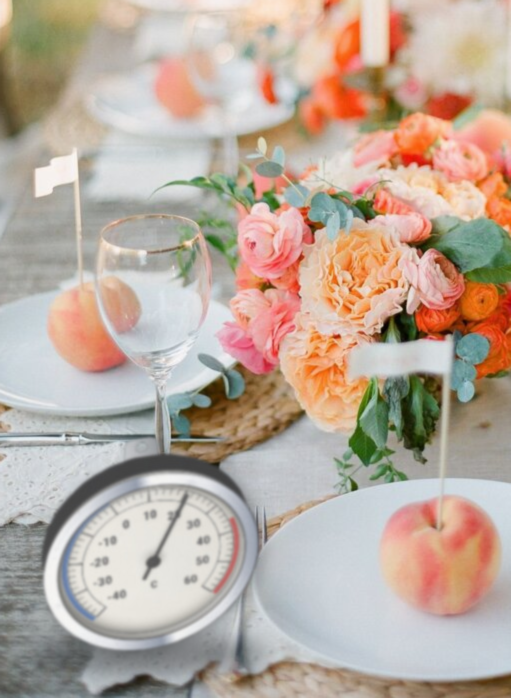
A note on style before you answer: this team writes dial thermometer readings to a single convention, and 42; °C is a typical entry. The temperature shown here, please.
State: 20; °C
